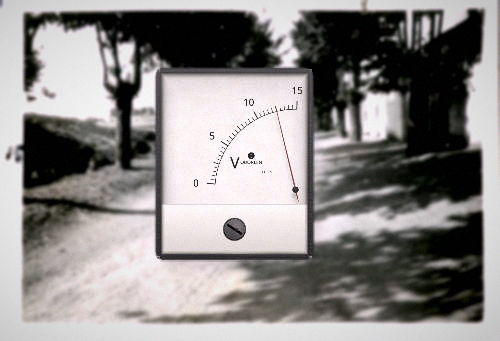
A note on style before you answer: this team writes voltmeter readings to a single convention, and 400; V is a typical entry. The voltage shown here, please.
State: 12.5; V
